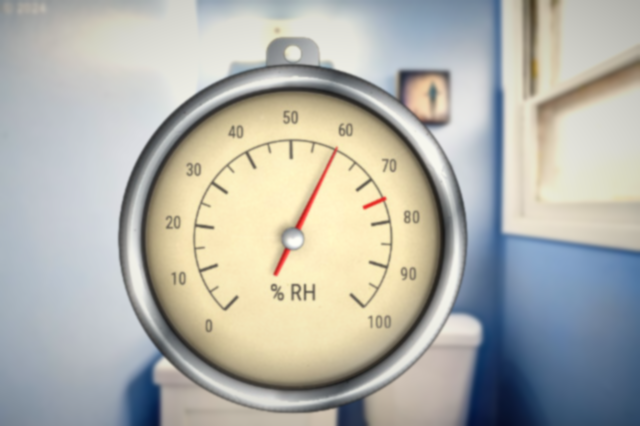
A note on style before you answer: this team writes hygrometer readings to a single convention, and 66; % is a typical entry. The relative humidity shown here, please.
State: 60; %
